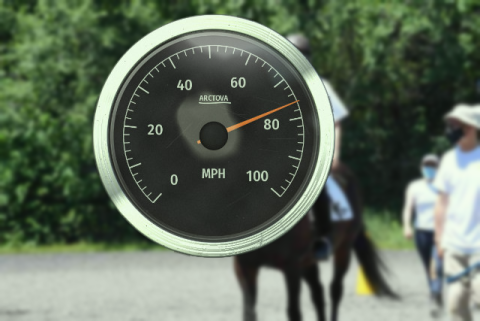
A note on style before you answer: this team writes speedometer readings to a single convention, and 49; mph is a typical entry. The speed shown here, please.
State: 76; mph
